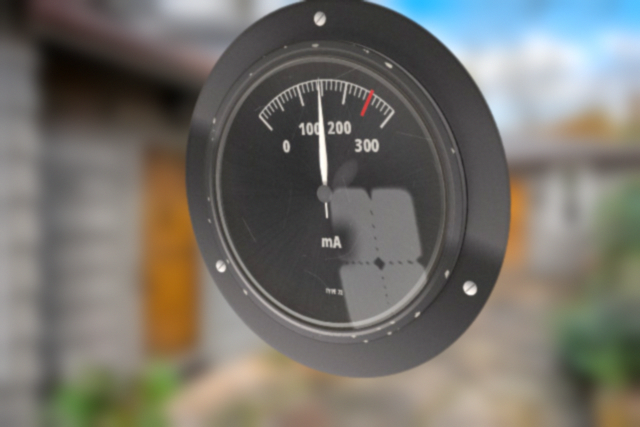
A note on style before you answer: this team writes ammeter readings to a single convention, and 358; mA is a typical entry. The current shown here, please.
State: 150; mA
